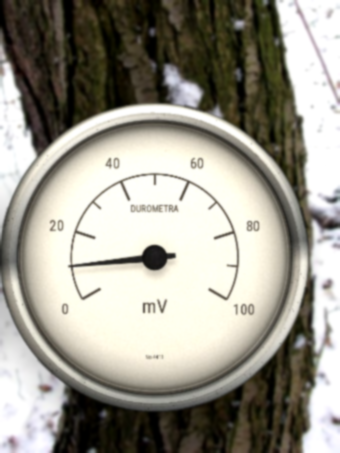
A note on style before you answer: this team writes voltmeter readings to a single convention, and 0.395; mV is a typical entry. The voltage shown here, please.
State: 10; mV
